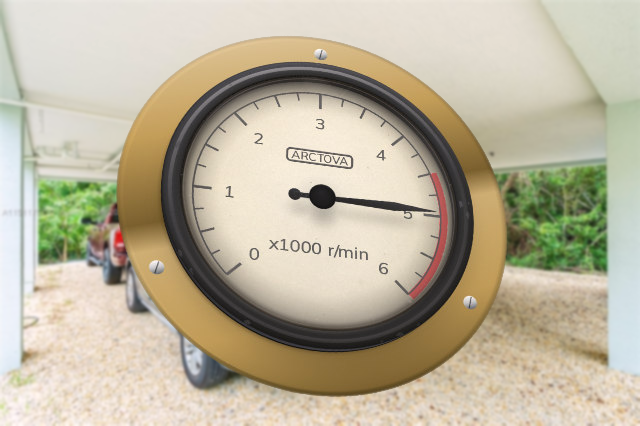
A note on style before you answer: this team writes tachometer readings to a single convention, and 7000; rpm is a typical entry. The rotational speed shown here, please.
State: 5000; rpm
